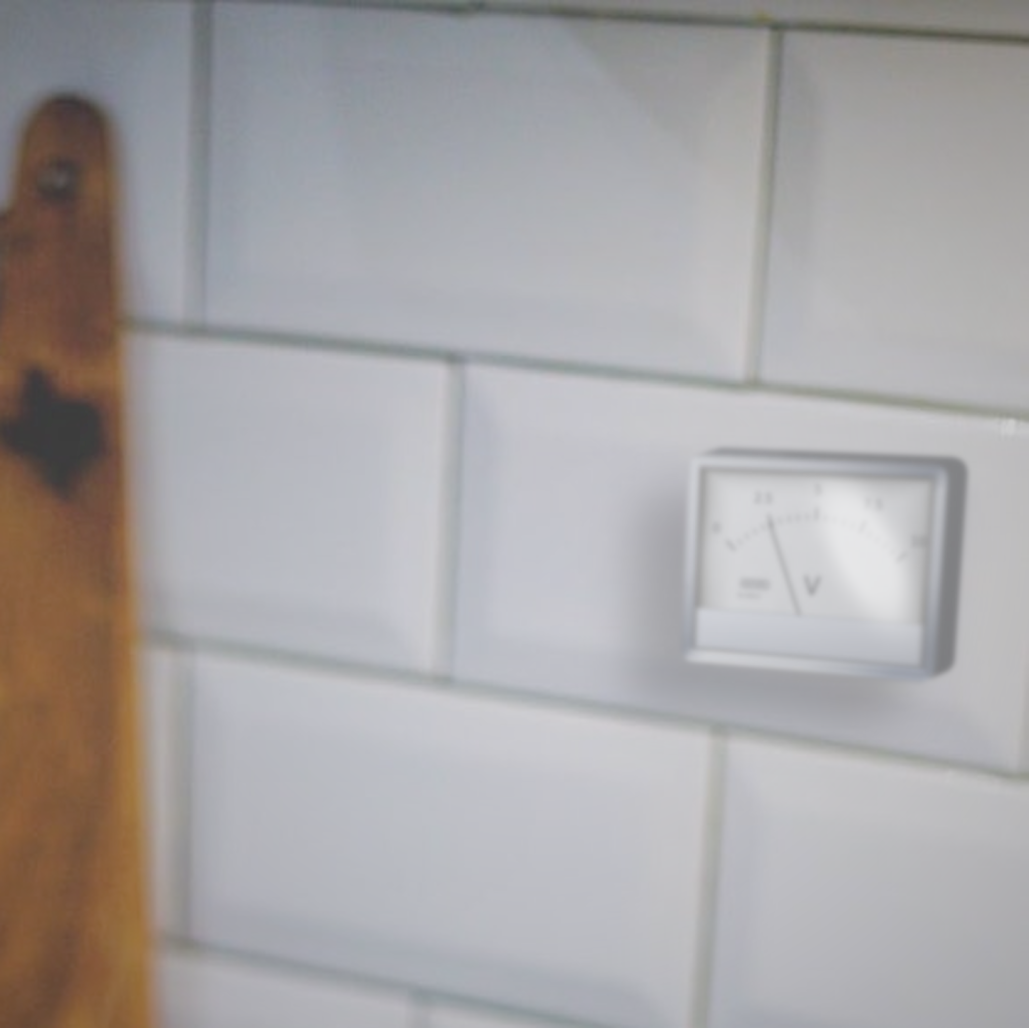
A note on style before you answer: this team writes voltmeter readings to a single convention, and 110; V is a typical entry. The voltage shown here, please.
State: 2.5; V
